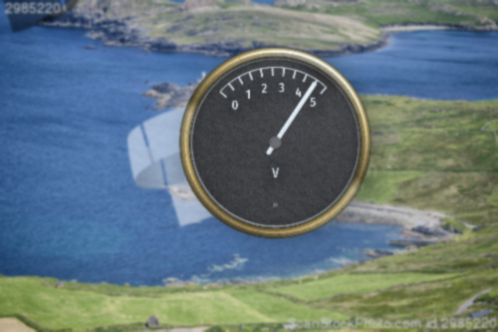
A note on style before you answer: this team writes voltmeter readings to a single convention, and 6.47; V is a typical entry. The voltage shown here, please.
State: 4.5; V
